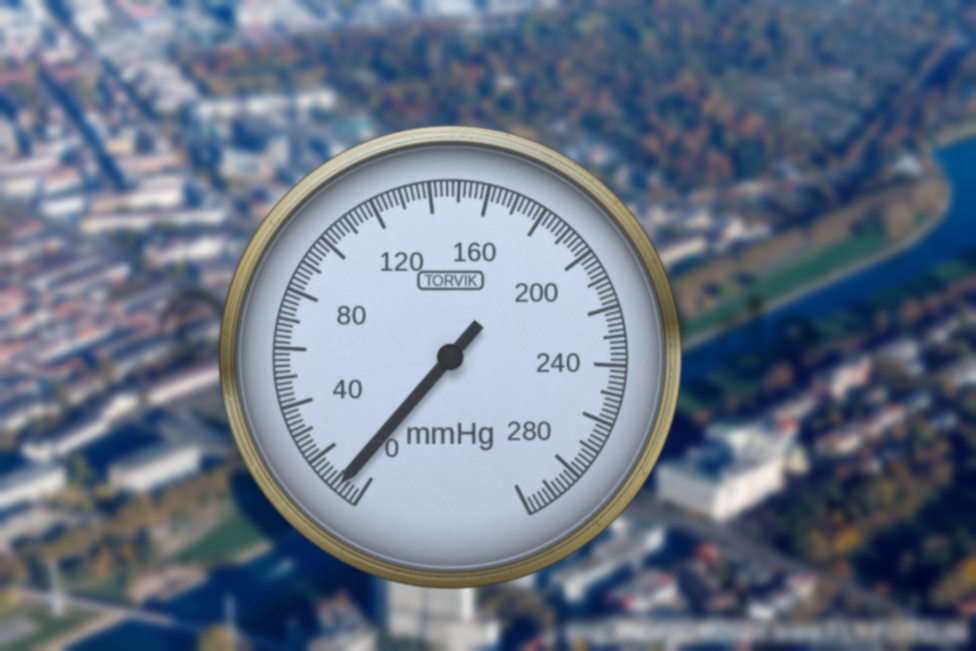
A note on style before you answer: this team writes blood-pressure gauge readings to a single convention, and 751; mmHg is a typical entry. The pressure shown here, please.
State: 8; mmHg
